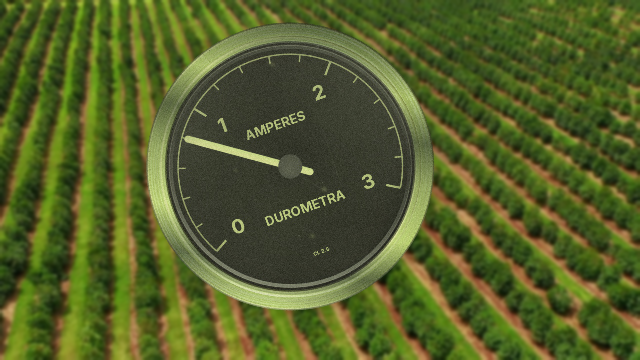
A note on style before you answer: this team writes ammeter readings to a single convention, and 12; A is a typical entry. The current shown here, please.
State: 0.8; A
